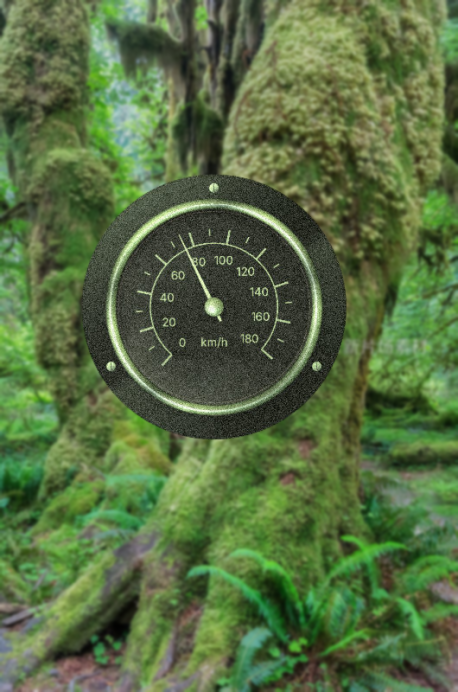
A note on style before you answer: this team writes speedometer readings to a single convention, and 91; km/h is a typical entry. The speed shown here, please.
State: 75; km/h
